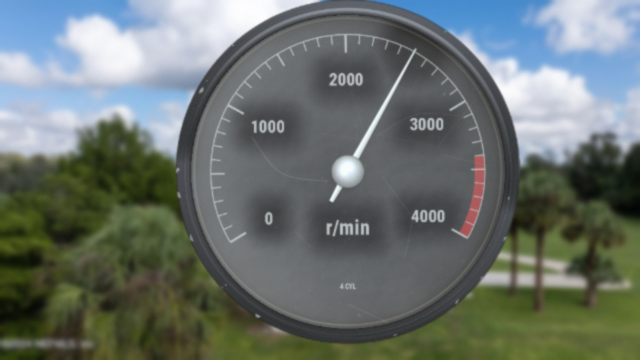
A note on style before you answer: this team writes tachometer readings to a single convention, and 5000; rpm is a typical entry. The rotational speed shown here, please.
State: 2500; rpm
